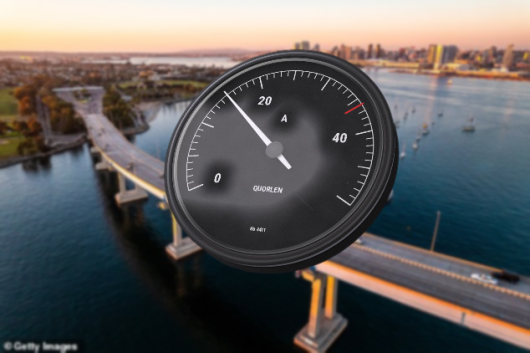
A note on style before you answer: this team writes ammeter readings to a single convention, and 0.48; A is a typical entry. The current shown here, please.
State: 15; A
